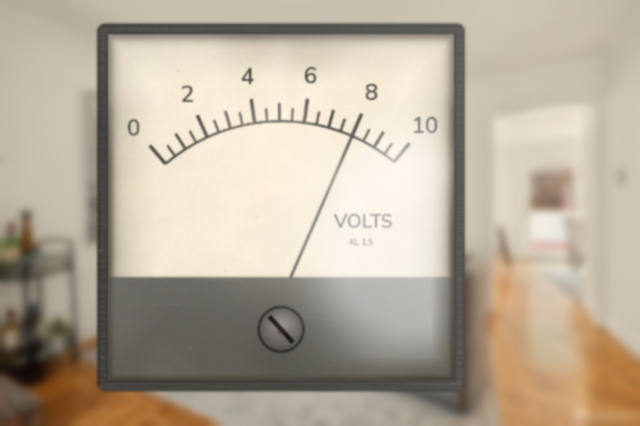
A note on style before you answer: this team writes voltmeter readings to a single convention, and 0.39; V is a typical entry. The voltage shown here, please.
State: 8; V
